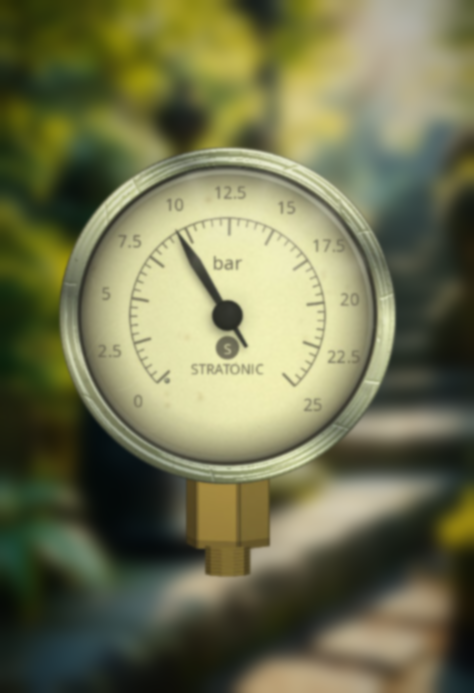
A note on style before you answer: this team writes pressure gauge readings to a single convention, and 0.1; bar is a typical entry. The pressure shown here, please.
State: 9.5; bar
